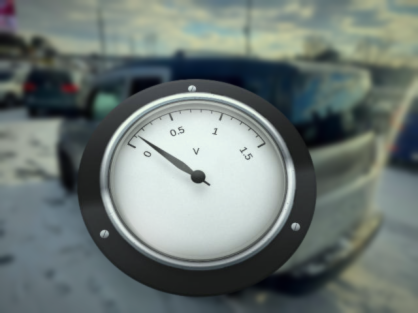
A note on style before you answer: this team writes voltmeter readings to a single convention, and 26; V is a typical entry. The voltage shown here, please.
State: 0.1; V
